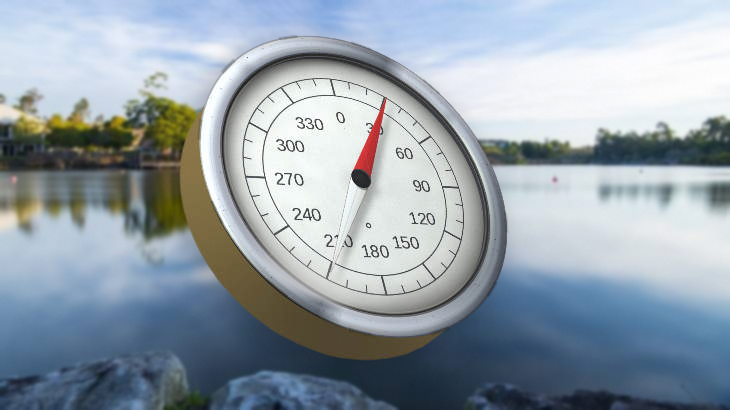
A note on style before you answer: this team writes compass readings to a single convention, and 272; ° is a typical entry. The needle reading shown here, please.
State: 30; °
